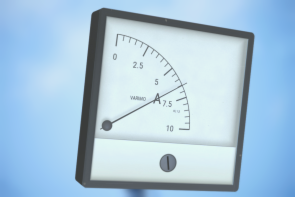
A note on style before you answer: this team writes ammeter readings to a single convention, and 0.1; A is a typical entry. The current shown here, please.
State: 6.5; A
